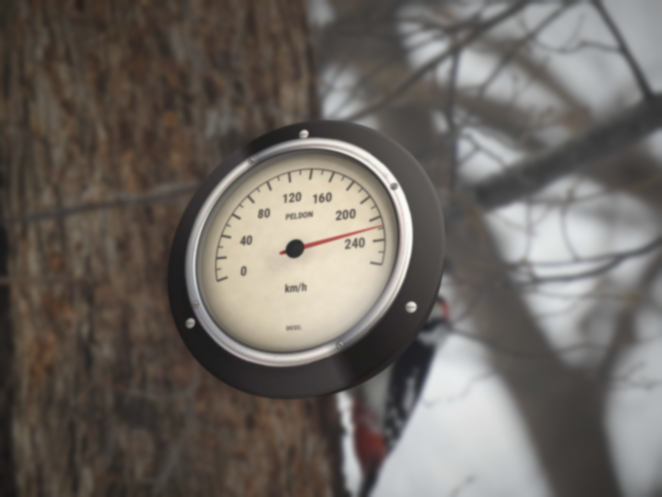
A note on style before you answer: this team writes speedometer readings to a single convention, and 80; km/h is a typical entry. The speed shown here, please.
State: 230; km/h
